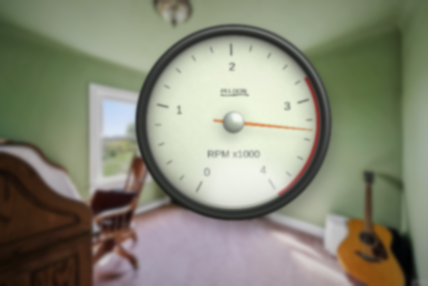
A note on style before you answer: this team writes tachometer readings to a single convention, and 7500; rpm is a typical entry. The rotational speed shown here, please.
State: 3300; rpm
